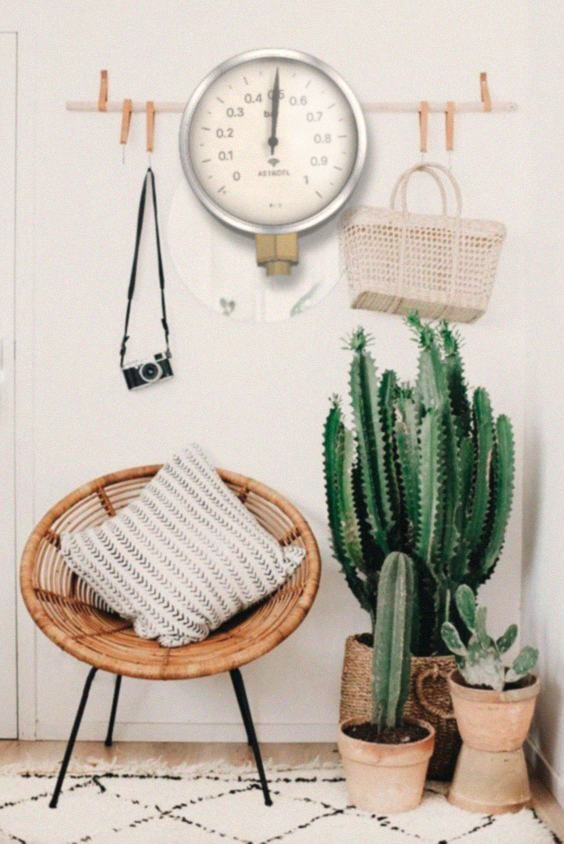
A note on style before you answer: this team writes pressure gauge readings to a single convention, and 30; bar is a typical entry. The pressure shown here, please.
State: 0.5; bar
